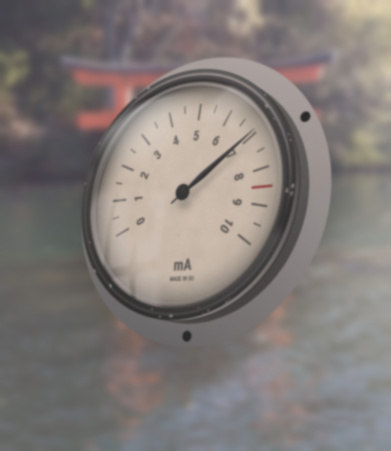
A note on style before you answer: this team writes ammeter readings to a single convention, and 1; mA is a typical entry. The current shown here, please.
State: 7; mA
